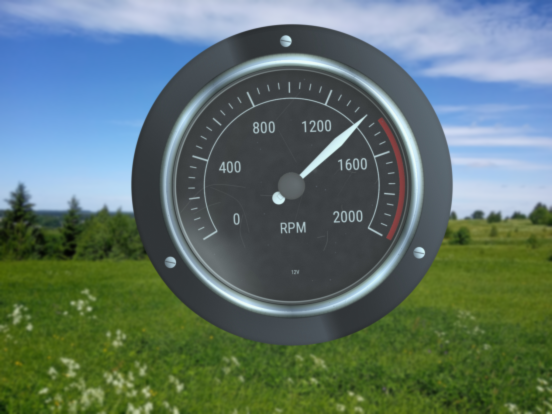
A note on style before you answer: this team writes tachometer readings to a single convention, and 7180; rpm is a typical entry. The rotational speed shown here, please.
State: 1400; rpm
